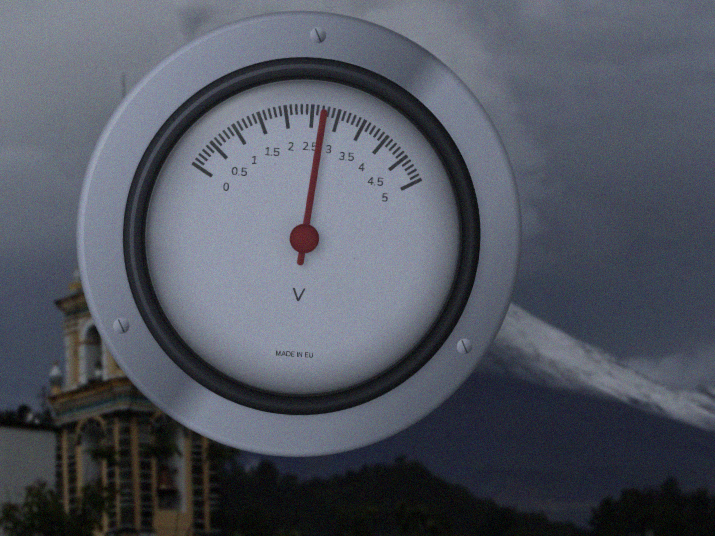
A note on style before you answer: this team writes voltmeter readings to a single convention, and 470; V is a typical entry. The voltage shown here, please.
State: 2.7; V
